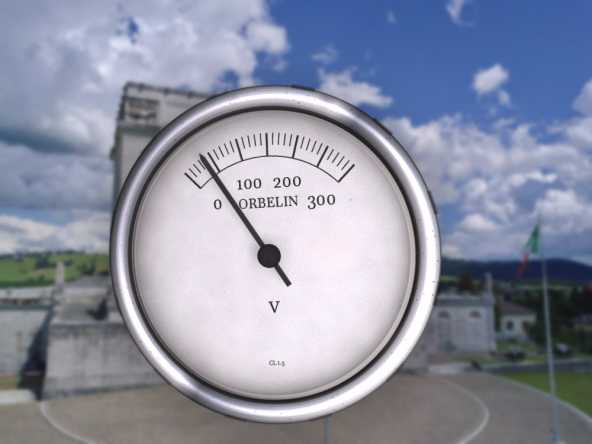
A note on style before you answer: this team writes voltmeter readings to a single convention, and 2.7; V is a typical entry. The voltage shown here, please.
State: 40; V
